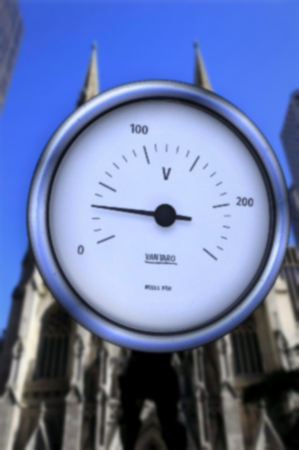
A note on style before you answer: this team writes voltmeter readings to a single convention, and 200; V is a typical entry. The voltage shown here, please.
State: 30; V
